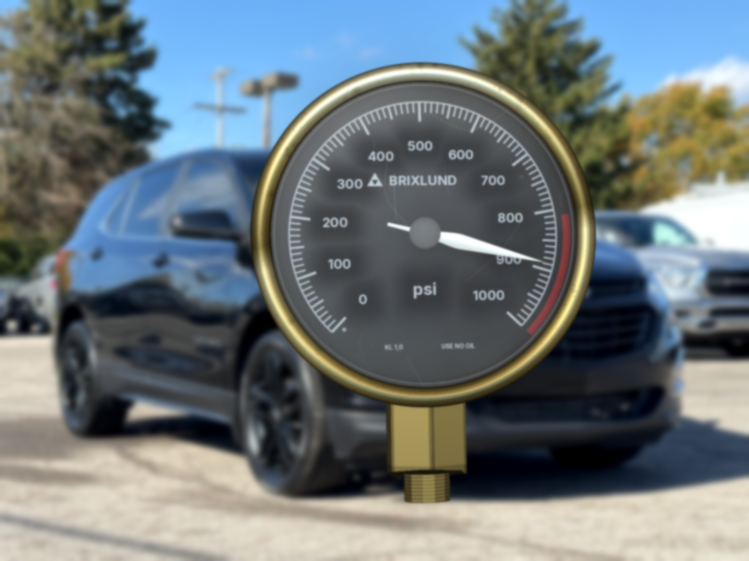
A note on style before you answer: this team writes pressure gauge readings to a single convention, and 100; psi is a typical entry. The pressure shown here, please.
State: 890; psi
